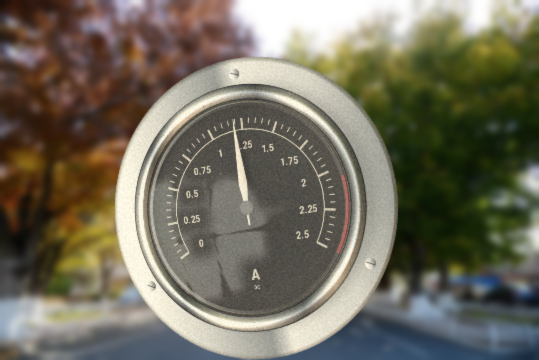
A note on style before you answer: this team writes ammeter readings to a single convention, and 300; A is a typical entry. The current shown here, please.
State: 1.2; A
